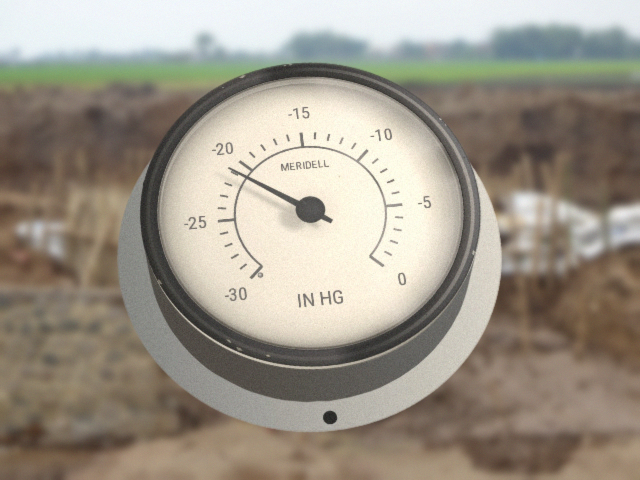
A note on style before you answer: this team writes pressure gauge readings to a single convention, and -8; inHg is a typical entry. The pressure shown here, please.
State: -21; inHg
